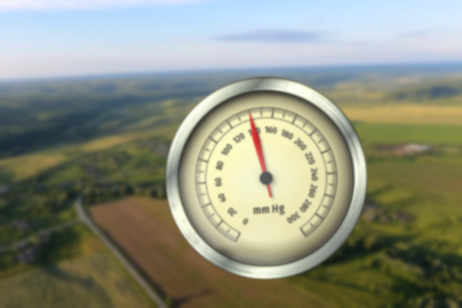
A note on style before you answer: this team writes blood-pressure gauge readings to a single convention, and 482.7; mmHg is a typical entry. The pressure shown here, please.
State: 140; mmHg
